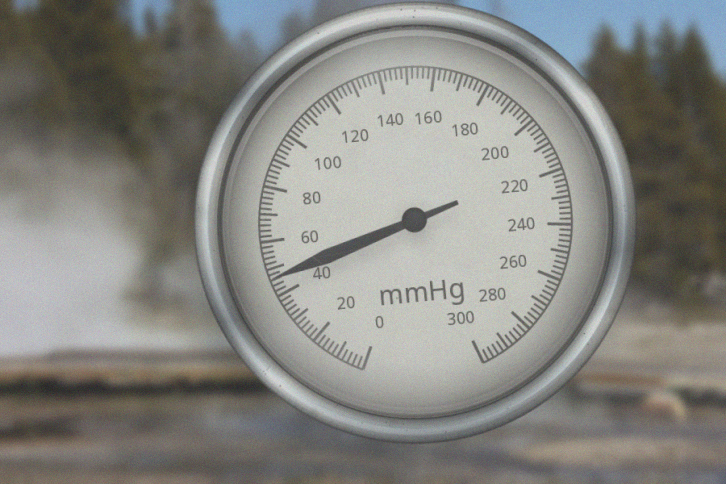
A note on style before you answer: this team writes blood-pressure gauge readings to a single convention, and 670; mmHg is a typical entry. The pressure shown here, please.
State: 46; mmHg
